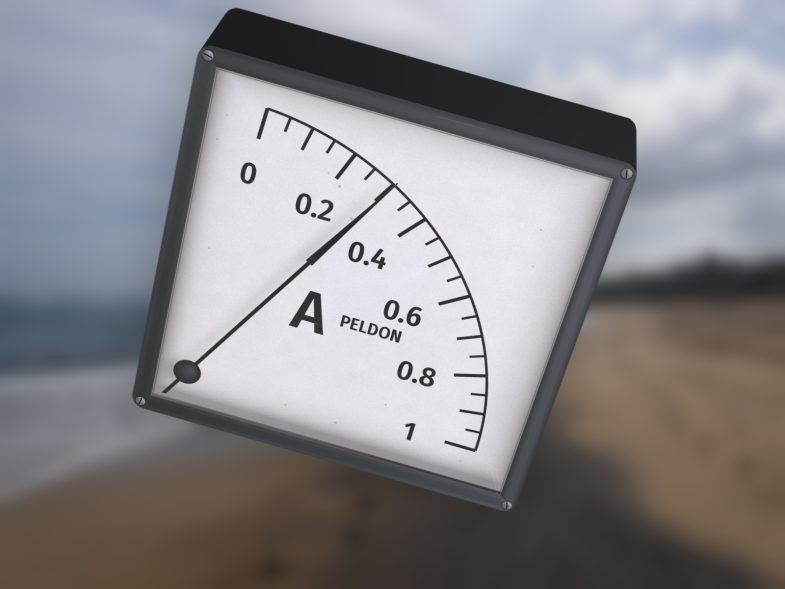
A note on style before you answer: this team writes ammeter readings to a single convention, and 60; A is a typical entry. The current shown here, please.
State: 0.3; A
